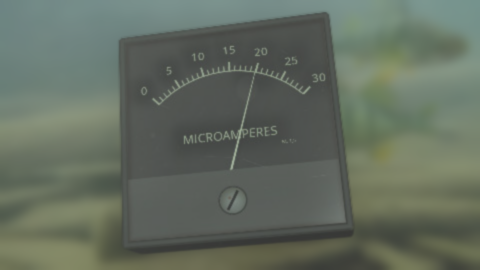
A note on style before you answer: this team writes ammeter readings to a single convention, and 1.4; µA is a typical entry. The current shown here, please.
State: 20; µA
